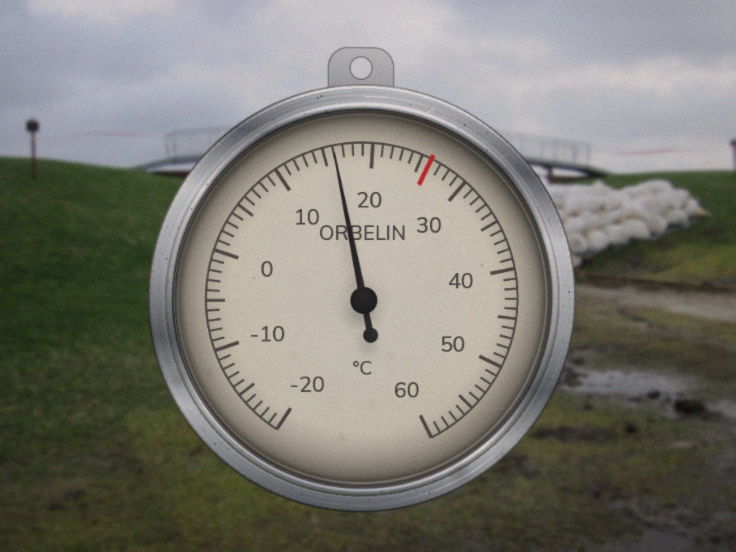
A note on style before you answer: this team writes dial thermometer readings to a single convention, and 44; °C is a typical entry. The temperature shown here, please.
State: 16; °C
